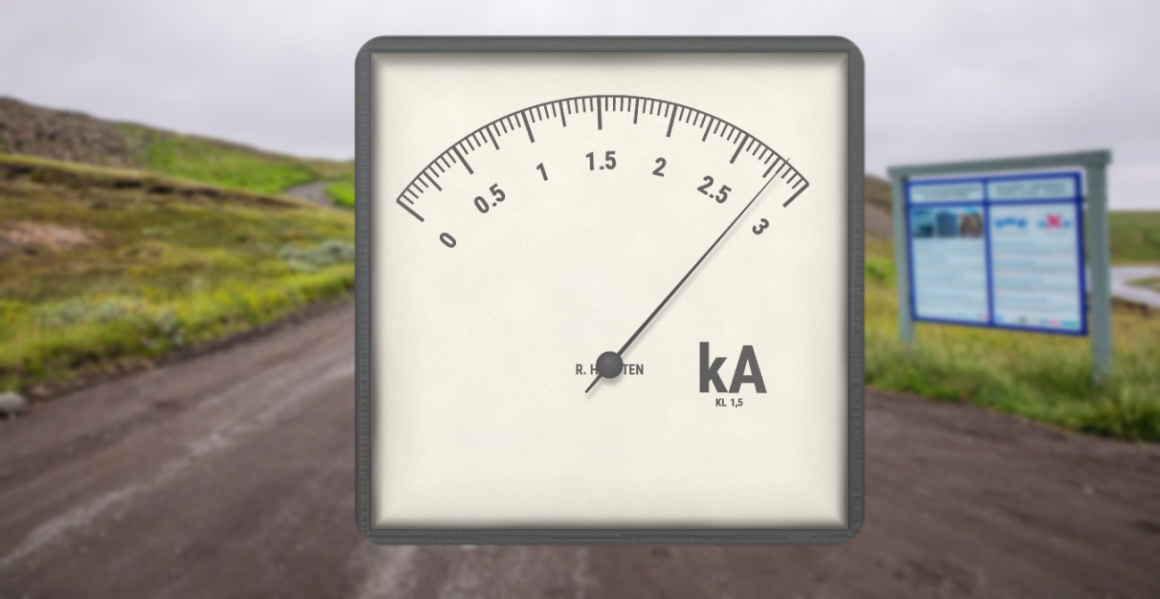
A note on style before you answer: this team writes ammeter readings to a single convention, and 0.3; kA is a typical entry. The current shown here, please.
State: 2.8; kA
